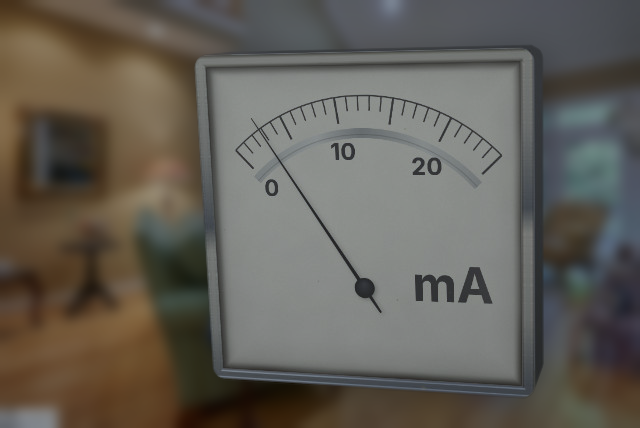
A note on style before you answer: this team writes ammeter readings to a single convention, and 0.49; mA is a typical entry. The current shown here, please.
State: 3; mA
